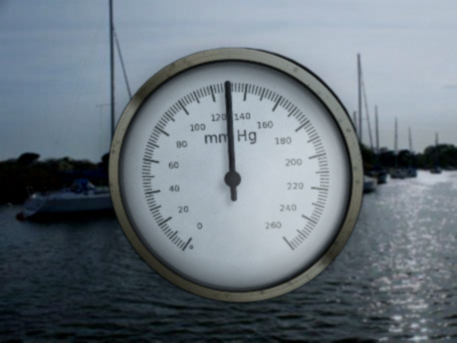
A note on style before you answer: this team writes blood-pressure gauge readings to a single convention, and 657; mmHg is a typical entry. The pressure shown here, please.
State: 130; mmHg
